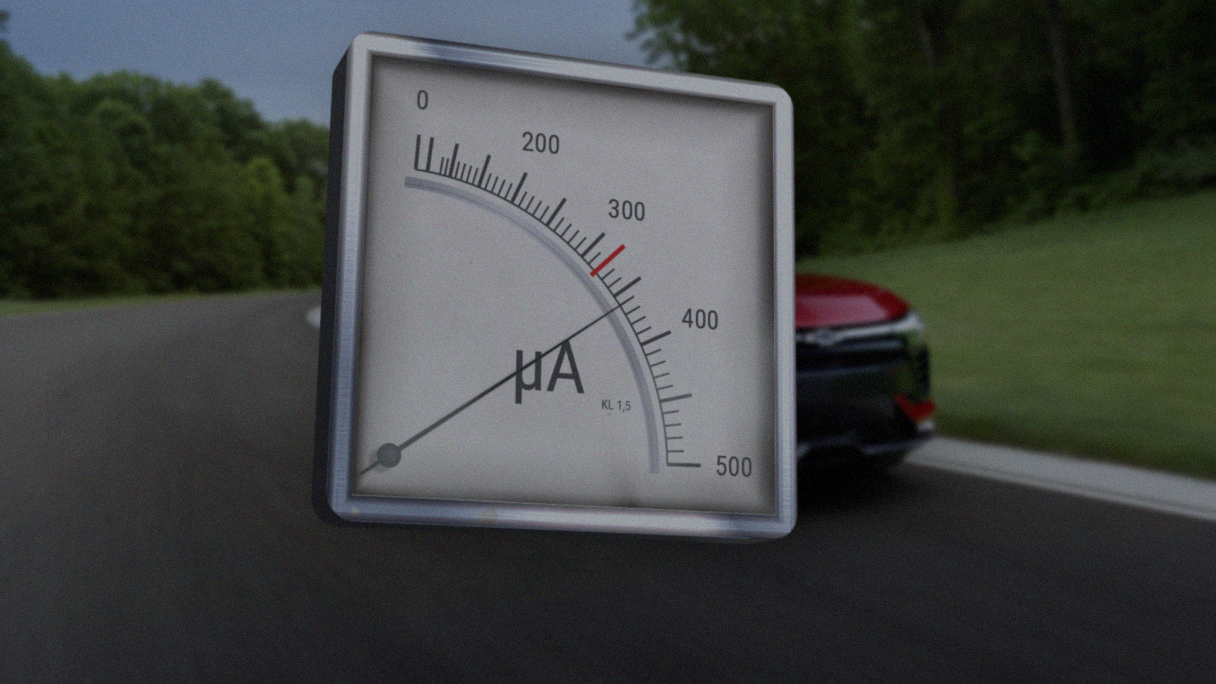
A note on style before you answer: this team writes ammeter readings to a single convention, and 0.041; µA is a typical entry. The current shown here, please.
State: 360; µA
